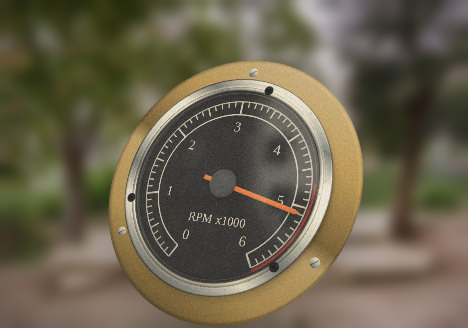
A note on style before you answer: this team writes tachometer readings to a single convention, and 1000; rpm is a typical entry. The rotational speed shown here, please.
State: 5100; rpm
